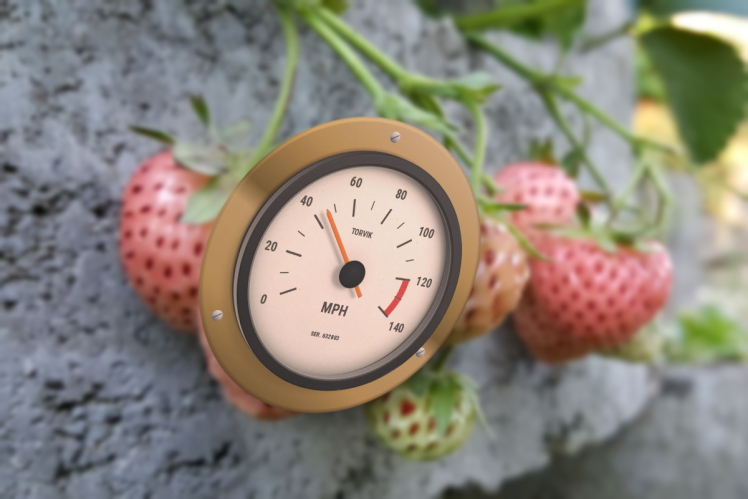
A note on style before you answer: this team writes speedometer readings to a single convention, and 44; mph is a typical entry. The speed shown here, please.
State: 45; mph
